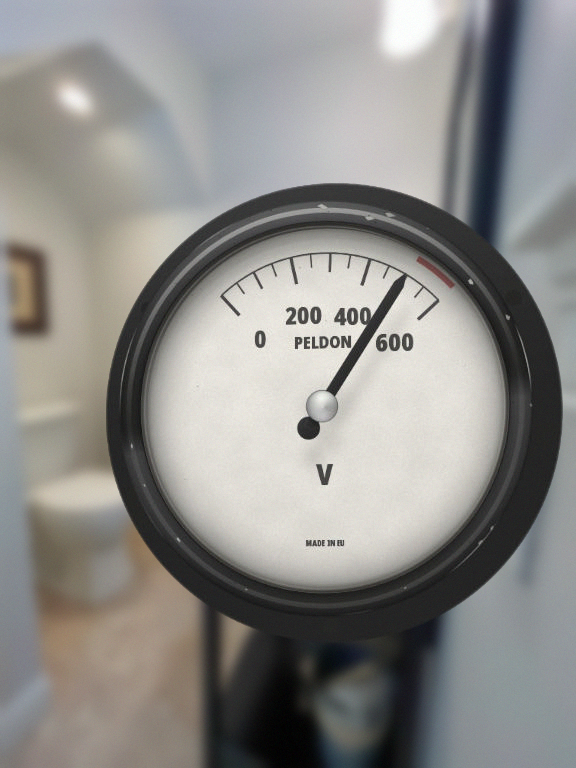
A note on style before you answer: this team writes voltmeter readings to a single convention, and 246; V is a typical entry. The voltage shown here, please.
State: 500; V
